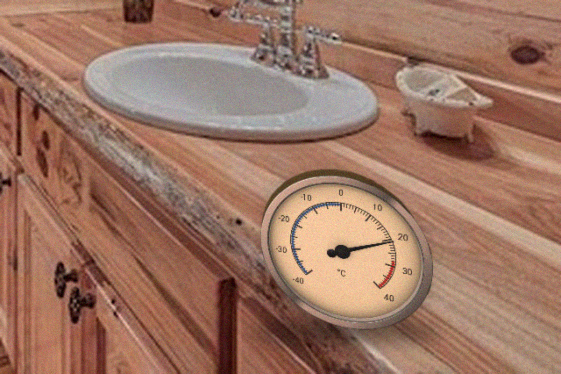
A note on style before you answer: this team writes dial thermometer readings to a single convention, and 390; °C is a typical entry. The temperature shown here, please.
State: 20; °C
